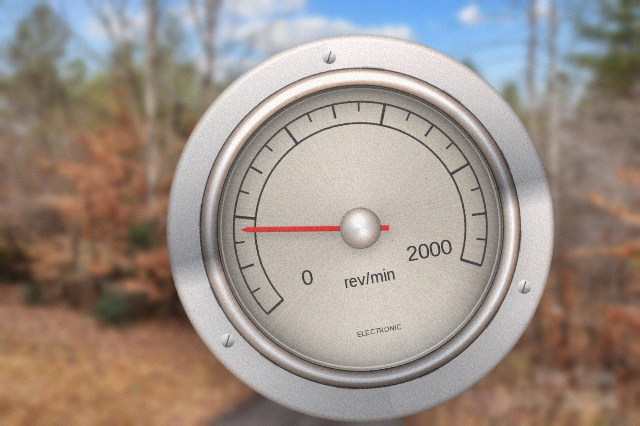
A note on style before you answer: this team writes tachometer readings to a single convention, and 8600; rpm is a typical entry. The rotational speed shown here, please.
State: 350; rpm
